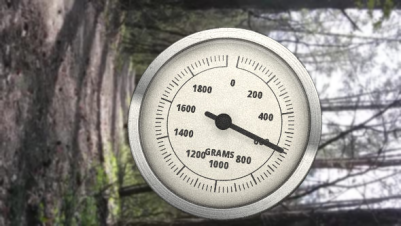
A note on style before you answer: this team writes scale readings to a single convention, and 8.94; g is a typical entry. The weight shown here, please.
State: 600; g
